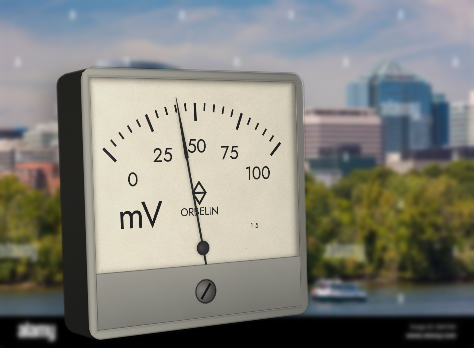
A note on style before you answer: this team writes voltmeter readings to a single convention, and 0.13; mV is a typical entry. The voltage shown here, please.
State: 40; mV
